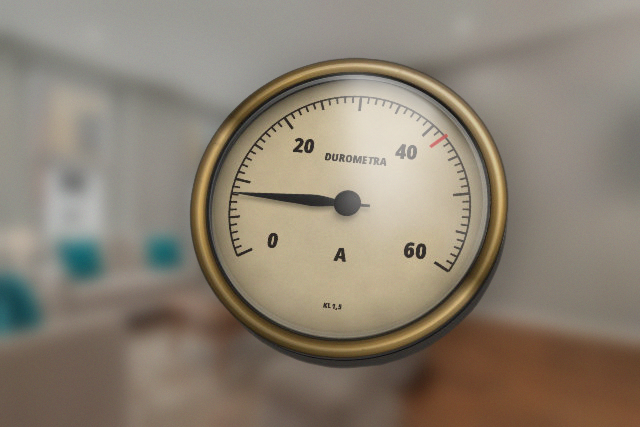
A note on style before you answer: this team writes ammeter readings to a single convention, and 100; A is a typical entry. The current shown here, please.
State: 8; A
